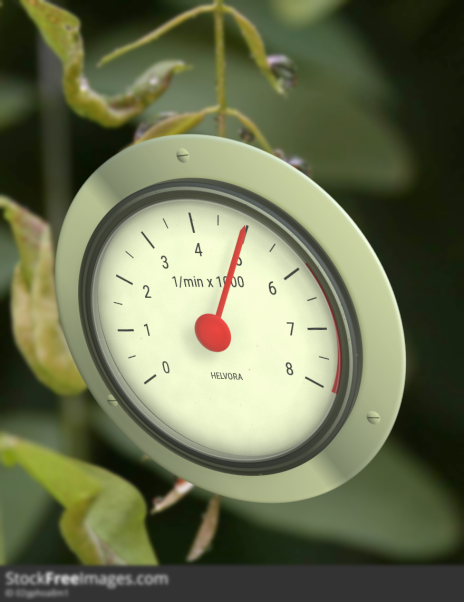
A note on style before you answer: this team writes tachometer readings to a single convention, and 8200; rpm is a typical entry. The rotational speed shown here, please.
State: 5000; rpm
